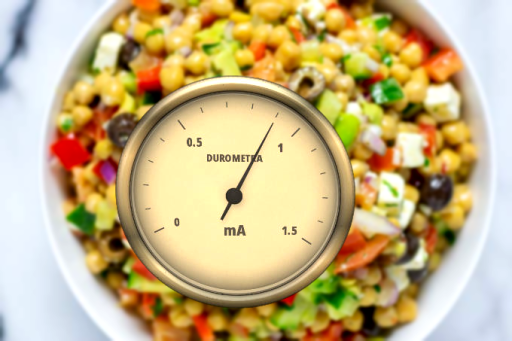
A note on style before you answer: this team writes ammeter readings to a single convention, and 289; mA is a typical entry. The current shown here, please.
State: 0.9; mA
